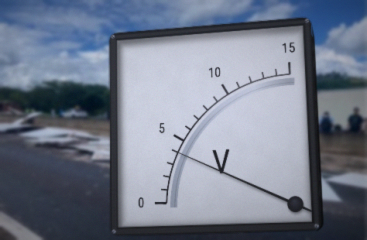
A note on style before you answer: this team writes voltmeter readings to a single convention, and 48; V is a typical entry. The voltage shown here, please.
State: 4; V
